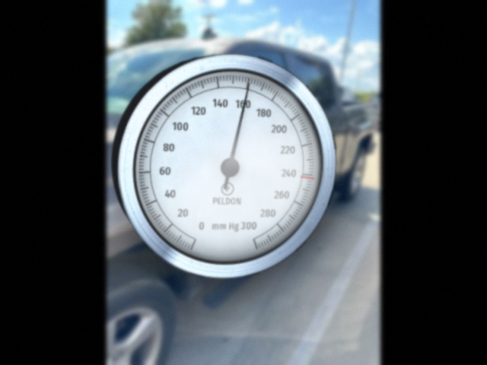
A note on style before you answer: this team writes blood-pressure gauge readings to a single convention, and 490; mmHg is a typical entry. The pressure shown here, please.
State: 160; mmHg
